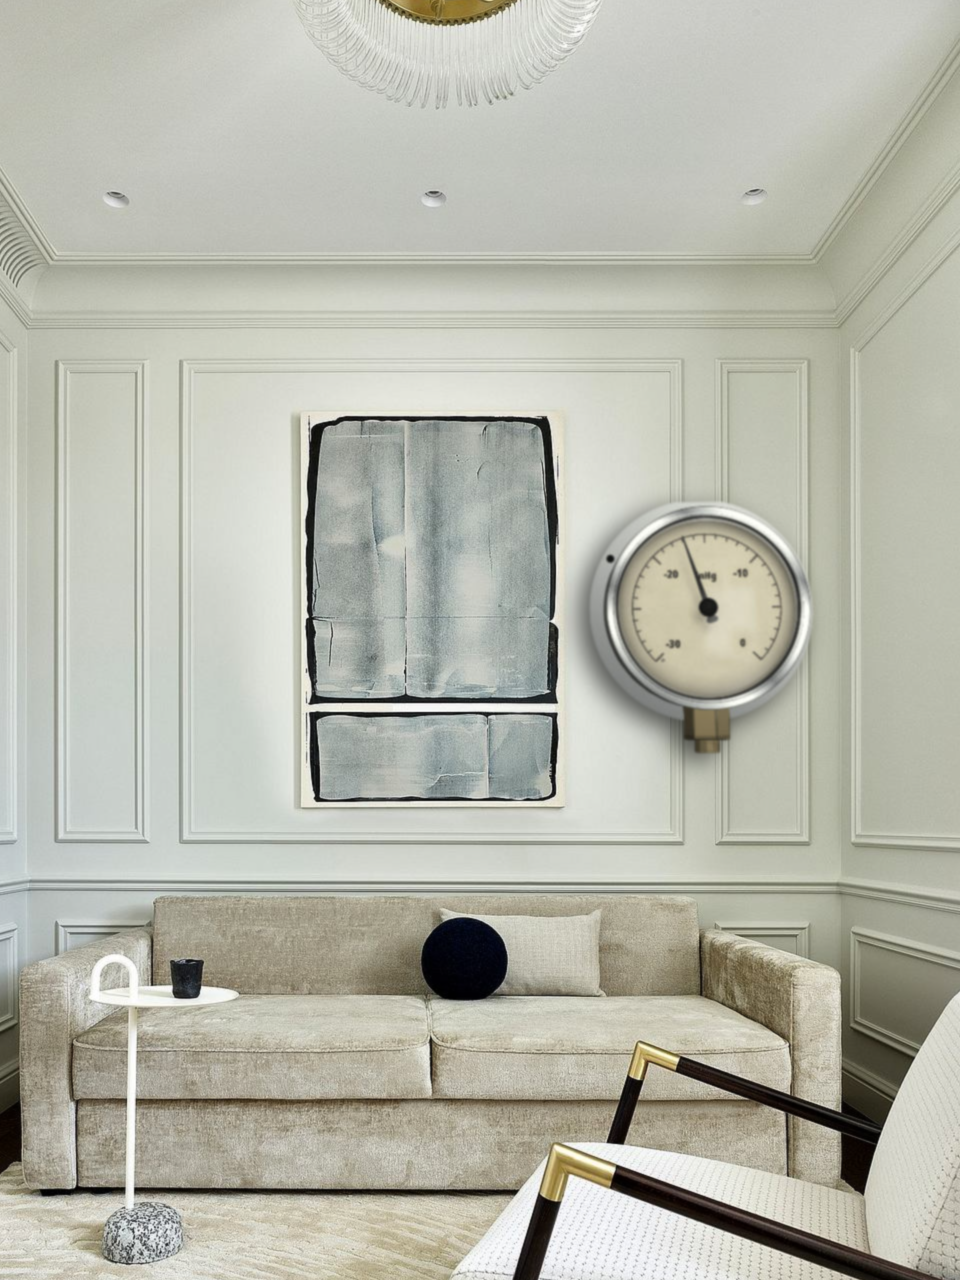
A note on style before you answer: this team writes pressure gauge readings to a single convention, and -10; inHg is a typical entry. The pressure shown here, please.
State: -17; inHg
